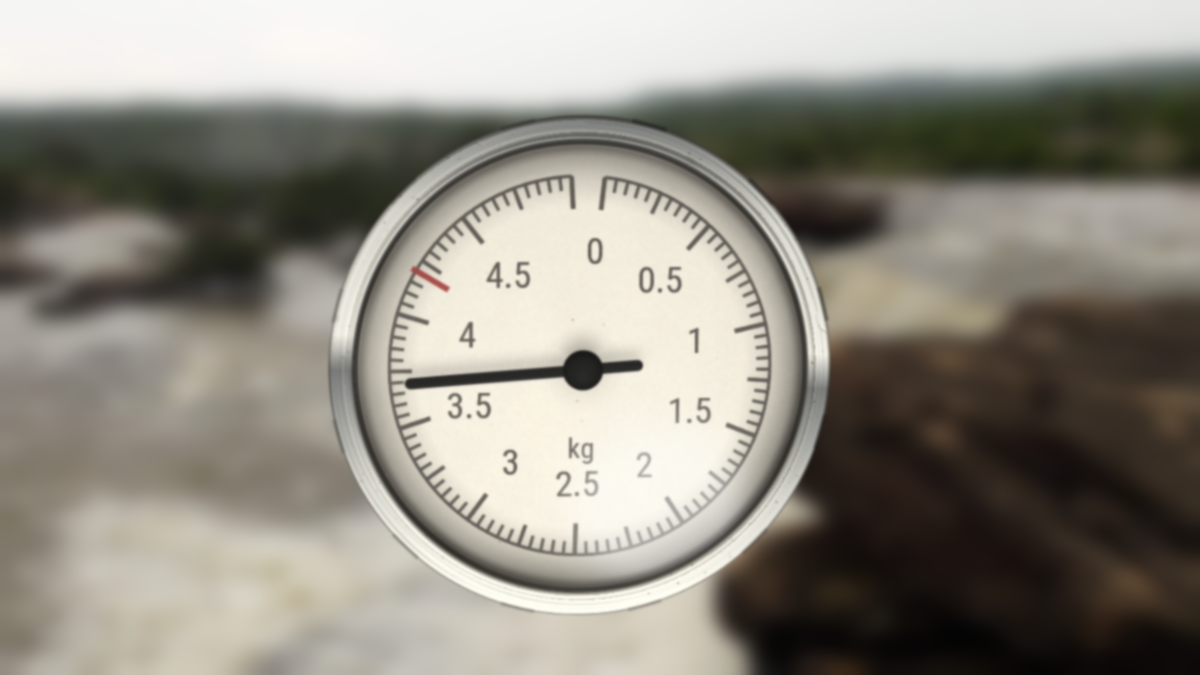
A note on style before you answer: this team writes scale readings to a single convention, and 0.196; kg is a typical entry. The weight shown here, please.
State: 3.7; kg
